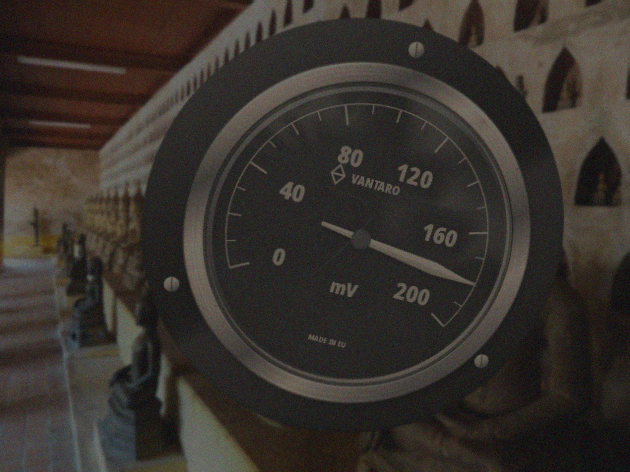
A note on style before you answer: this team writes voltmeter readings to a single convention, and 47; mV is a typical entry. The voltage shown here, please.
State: 180; mV
